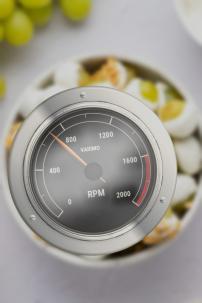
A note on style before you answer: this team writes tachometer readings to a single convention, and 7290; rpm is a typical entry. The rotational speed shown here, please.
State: 700; rpm
